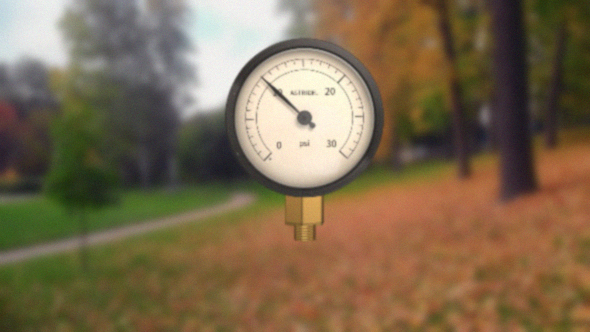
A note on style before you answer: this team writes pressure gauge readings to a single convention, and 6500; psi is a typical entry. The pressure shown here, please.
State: 10; psi
